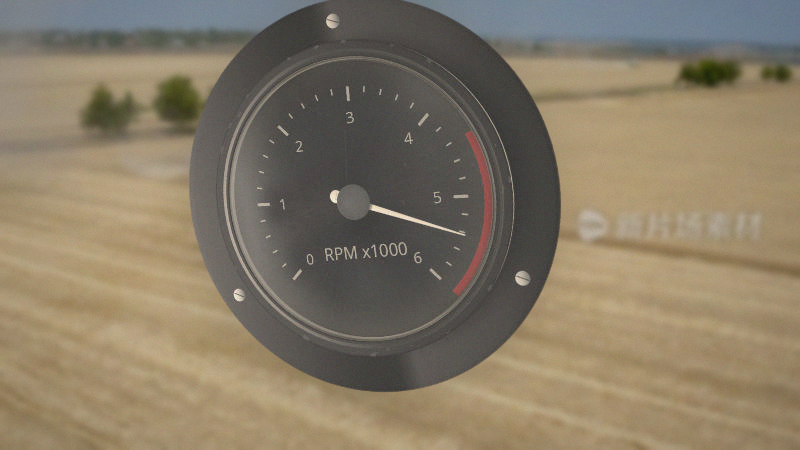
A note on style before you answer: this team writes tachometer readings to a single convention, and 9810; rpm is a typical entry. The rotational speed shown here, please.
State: 5400; rpm
